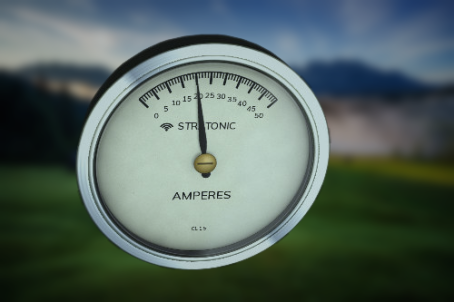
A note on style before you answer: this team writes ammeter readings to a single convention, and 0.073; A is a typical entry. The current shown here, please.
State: 20; A
